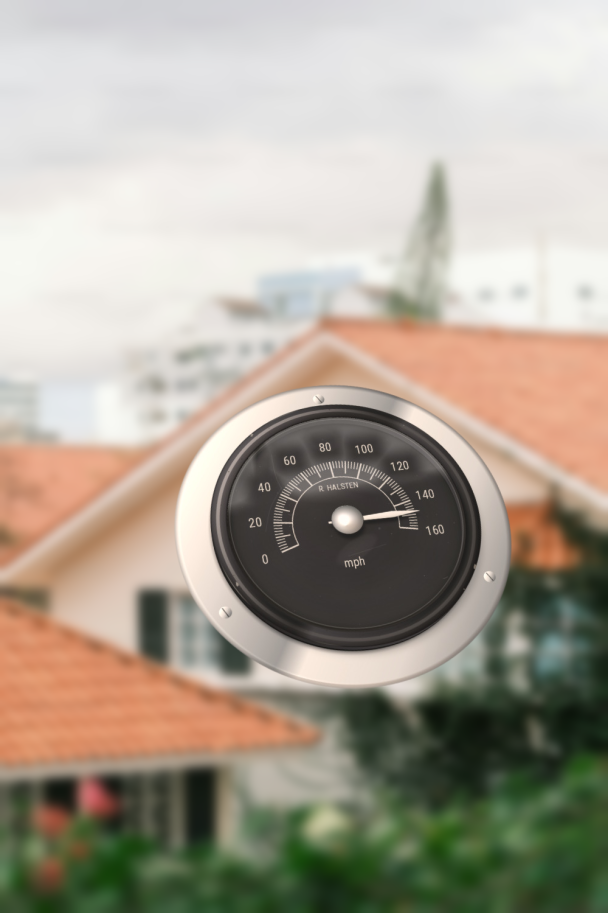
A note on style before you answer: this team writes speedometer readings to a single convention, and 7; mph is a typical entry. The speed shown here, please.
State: 150; mph
